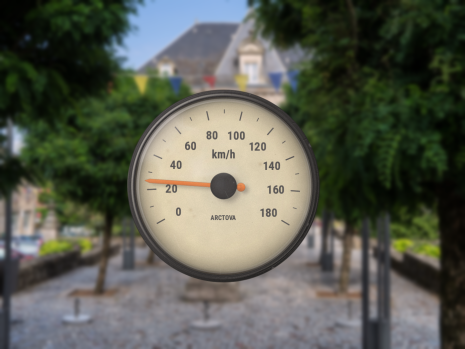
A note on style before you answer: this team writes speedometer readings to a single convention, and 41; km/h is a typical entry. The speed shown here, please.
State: 25; km/h
